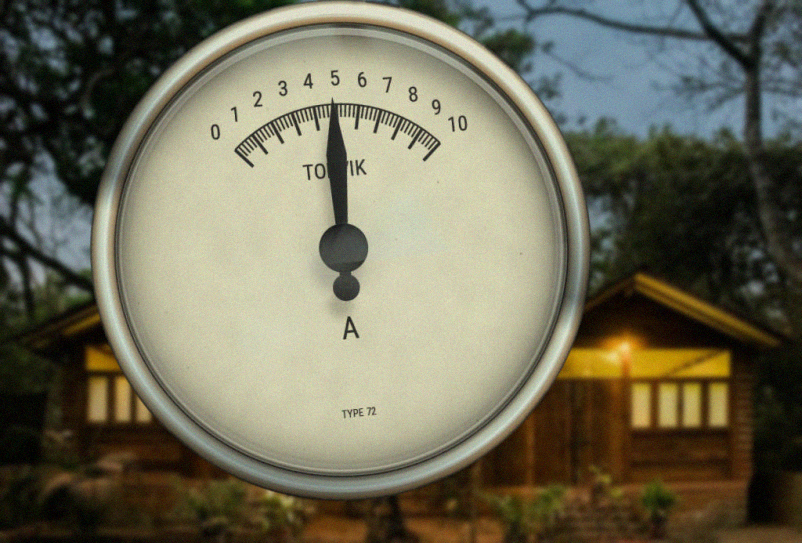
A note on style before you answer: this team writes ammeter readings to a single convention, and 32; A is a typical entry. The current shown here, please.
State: 4.8; A
